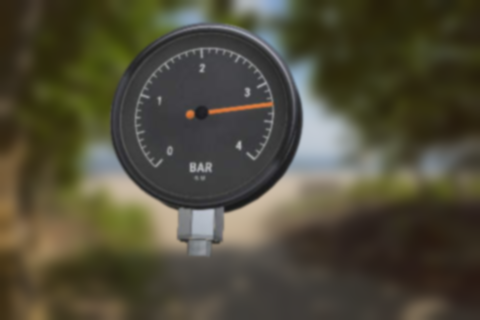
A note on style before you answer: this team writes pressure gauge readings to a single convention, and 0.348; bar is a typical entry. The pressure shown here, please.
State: 3.3; bar
